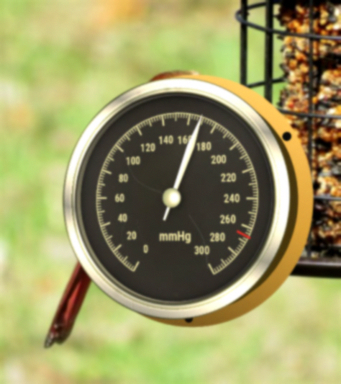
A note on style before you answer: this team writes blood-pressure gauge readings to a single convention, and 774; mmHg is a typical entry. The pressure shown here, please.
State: 170; mmHg
